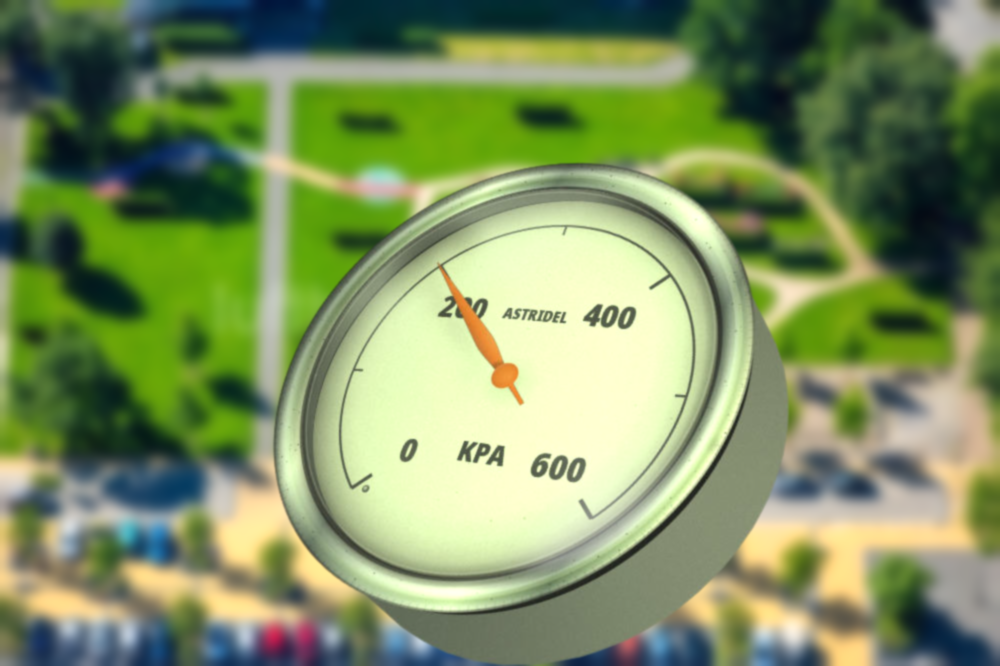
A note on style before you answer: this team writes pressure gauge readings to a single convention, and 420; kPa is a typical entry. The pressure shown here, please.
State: 200; kPa
